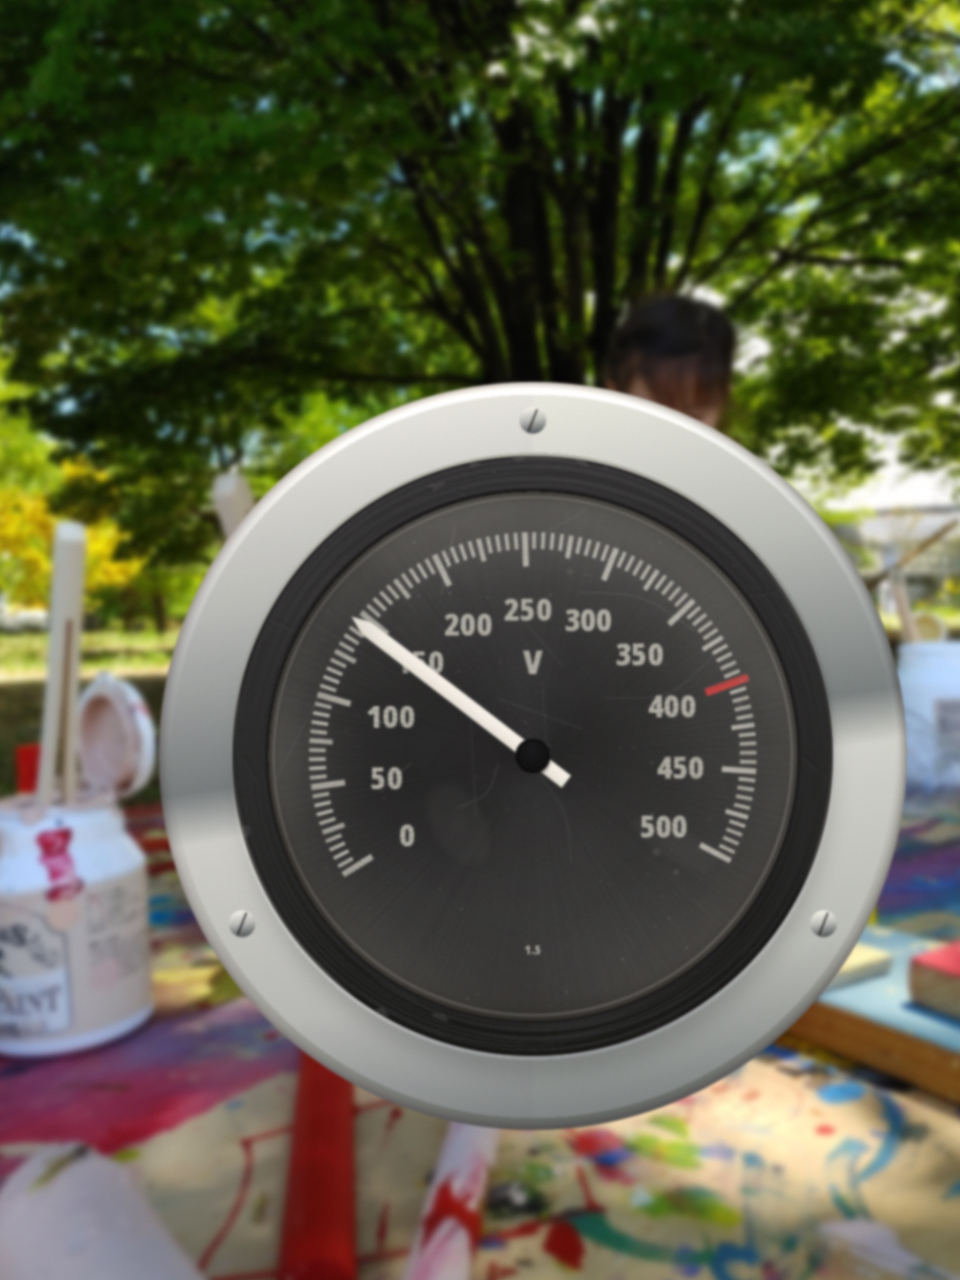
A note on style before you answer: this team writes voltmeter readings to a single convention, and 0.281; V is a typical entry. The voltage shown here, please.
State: 145; V
